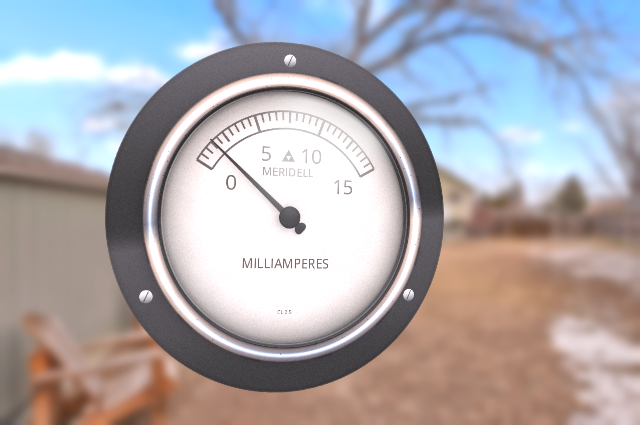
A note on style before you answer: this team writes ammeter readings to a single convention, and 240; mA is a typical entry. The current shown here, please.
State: 1.5; mA
